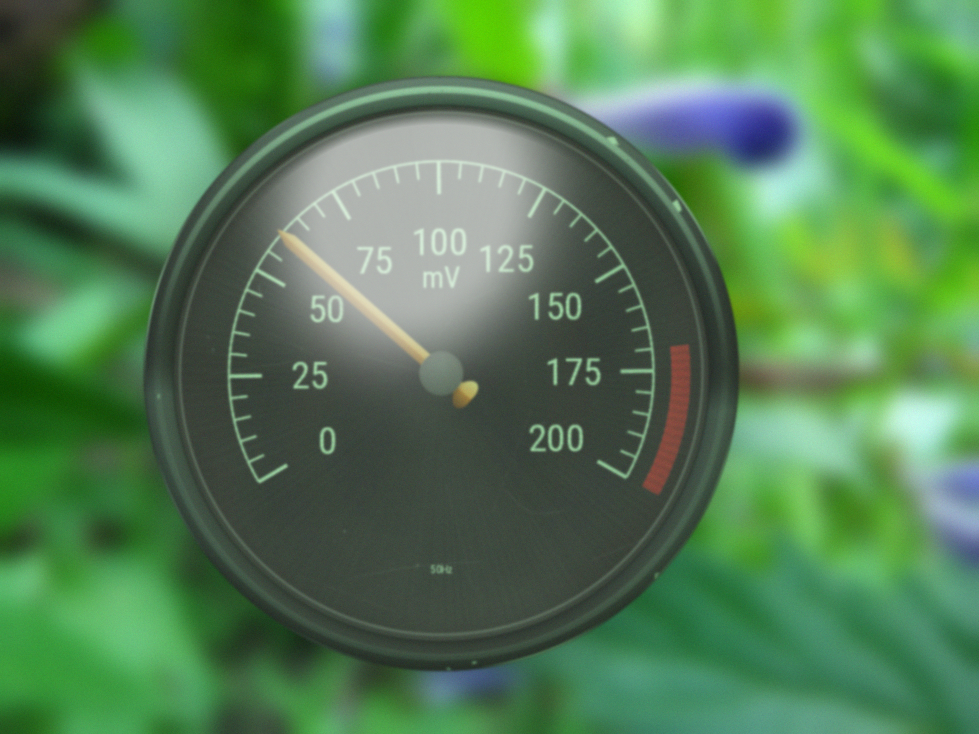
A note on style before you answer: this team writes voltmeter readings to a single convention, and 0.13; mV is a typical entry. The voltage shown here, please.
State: 60; mV
